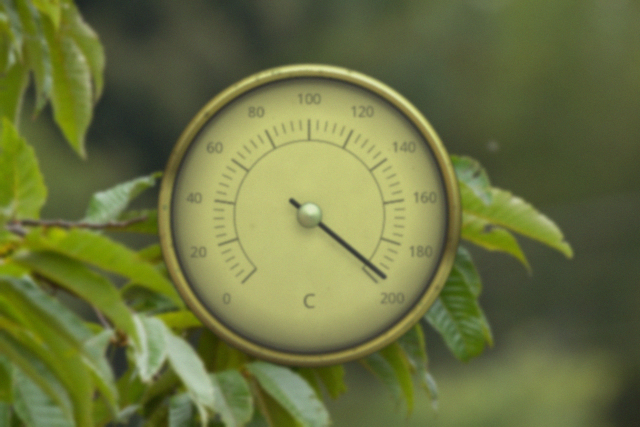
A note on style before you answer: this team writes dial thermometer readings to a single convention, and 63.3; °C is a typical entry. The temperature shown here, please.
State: 196; °C
